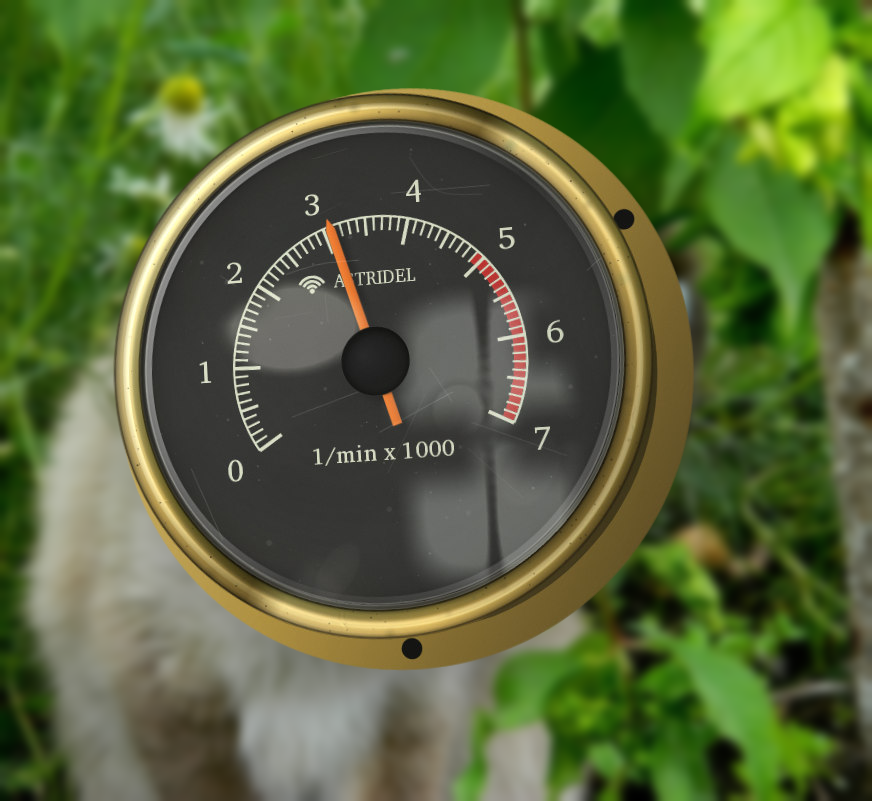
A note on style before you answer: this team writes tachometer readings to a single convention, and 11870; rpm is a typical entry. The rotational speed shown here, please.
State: 3100; rpm
